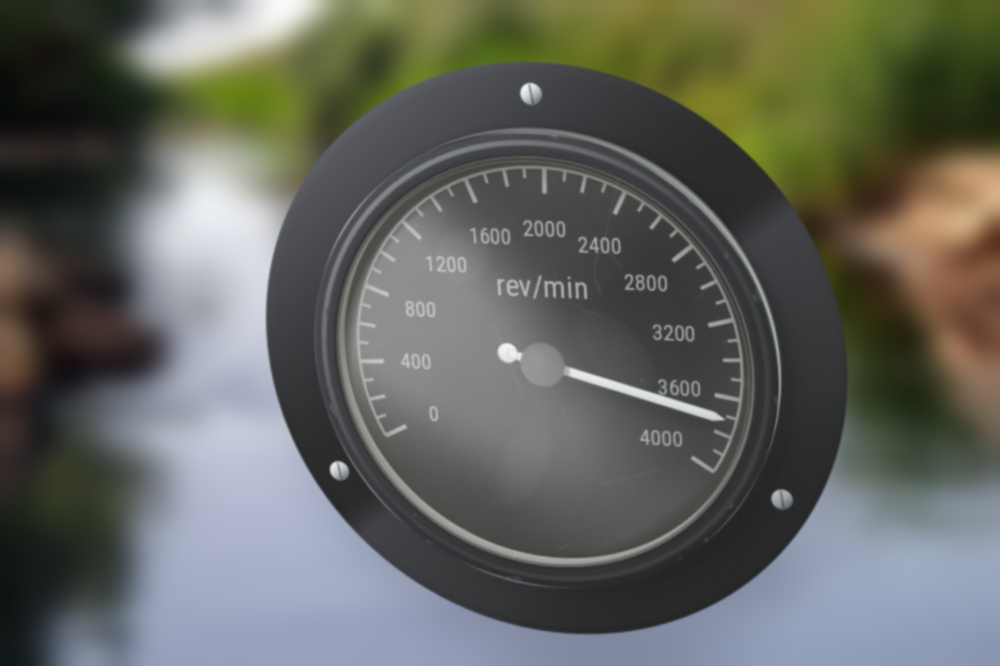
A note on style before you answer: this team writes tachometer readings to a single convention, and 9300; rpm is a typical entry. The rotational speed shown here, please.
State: 3700; rpm
